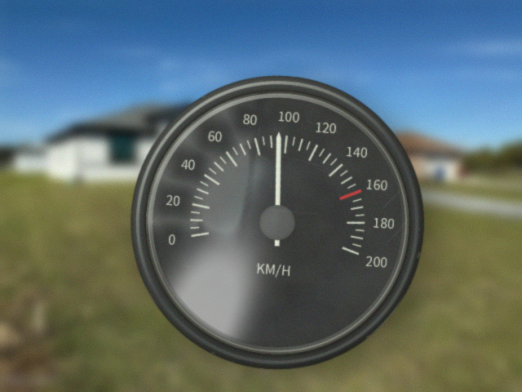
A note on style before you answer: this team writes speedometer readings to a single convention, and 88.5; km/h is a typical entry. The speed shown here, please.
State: 95; km/h
